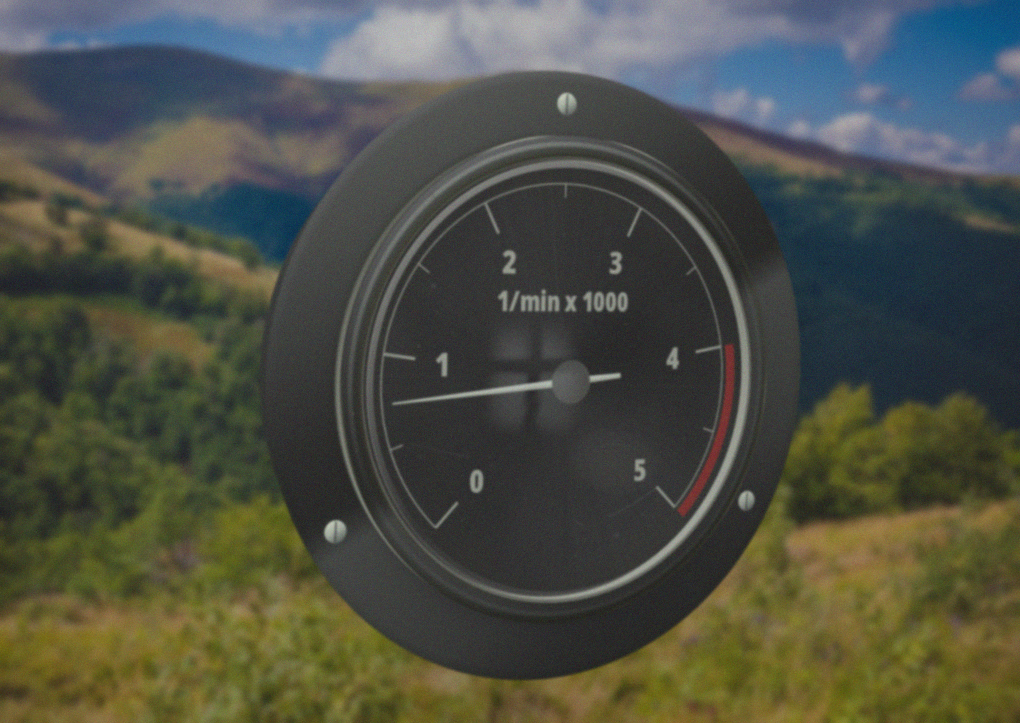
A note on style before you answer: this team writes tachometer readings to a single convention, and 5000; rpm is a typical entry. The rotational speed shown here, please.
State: 750; rpm
